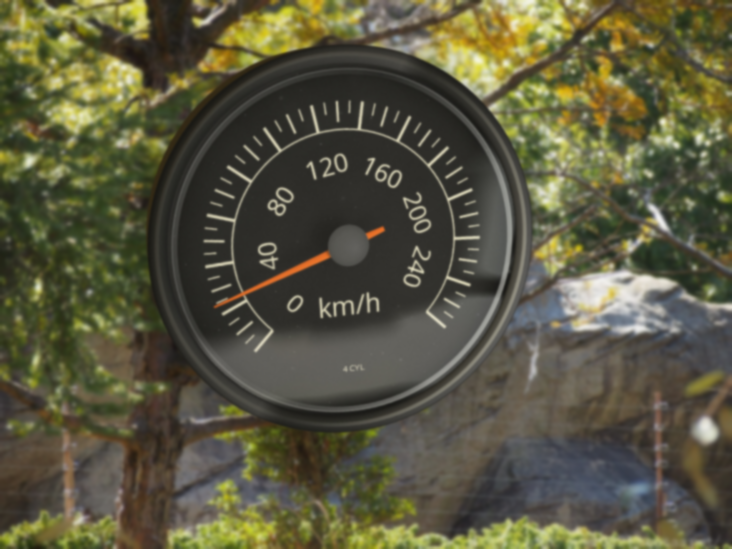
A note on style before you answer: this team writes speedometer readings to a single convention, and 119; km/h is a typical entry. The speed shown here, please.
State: 25; km/h
